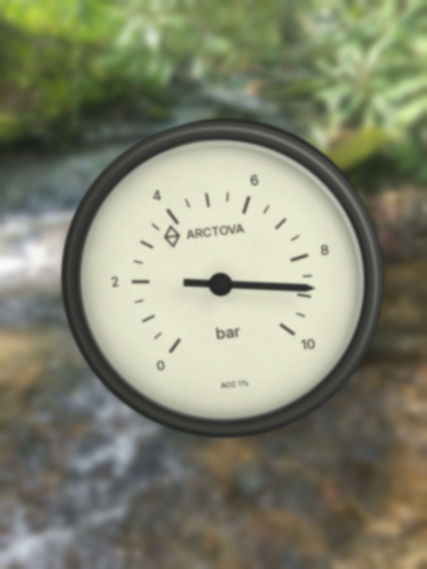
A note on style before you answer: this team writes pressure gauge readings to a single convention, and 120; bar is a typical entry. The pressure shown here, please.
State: 8.75; bar
